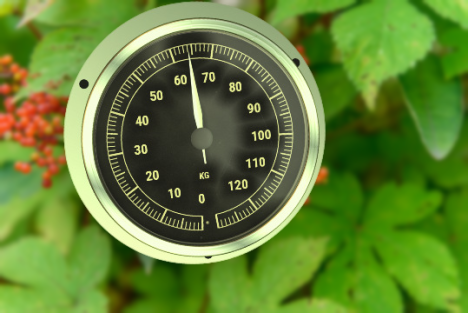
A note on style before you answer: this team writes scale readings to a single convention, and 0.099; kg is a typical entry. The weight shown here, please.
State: 64; kg
